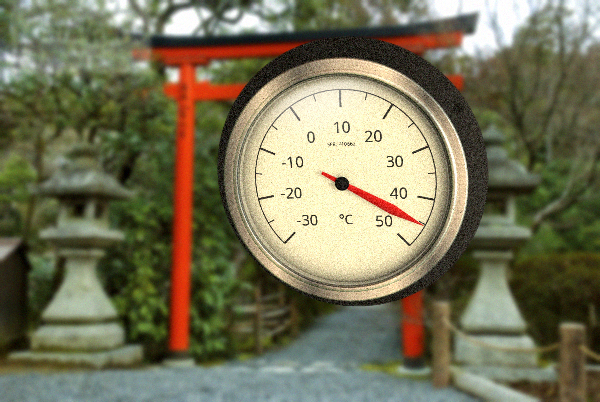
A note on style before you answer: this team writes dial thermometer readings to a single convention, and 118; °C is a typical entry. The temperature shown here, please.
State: 45; °C
